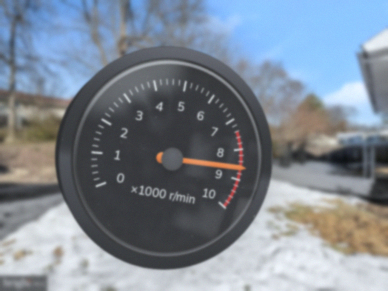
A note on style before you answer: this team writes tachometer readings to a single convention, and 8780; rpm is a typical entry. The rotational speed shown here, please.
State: 8600; rpm
